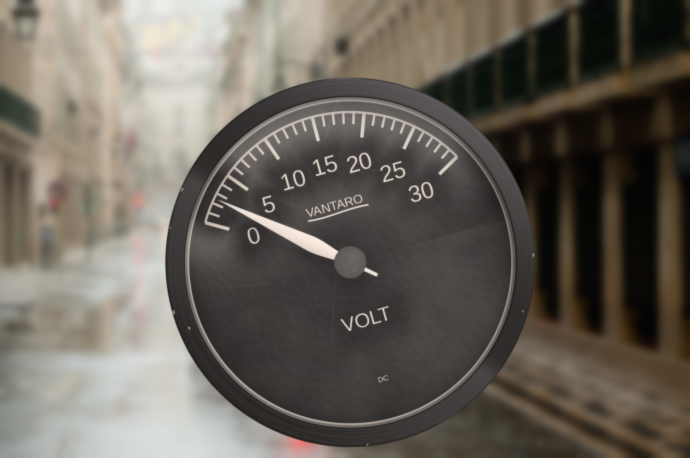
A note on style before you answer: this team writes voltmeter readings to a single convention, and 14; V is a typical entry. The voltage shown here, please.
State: 2.5; V
